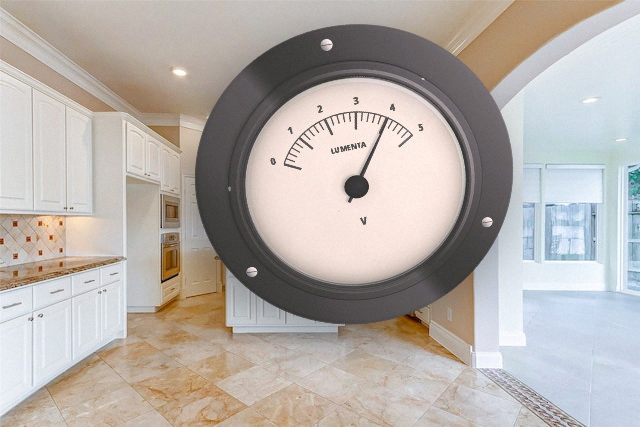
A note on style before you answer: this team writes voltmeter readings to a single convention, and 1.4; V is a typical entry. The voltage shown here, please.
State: 4; V
